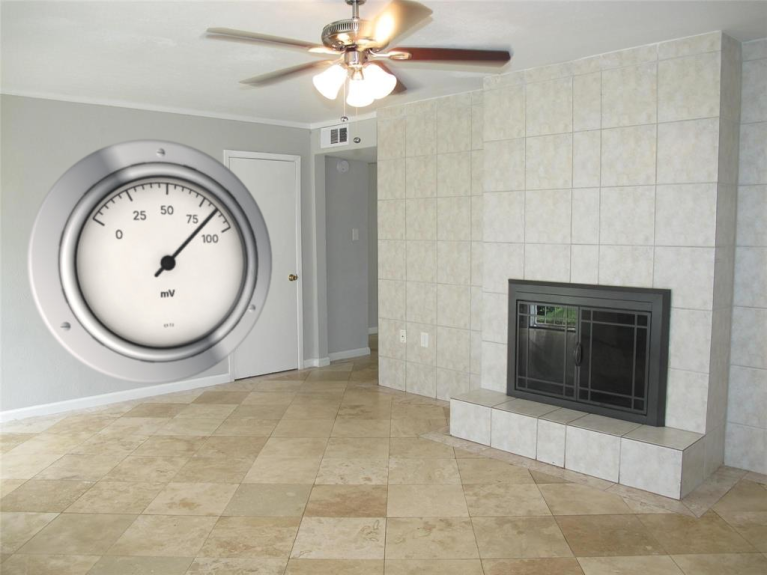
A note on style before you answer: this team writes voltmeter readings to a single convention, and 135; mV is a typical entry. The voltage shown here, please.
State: 85; mV
